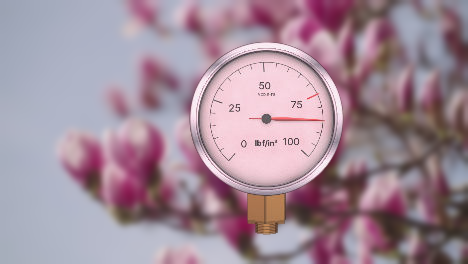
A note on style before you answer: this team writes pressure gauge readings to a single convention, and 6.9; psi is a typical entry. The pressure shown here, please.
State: 85; psi
